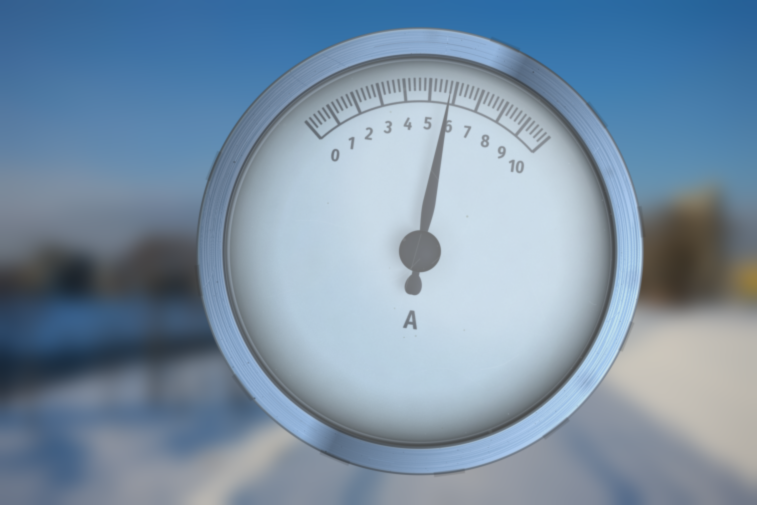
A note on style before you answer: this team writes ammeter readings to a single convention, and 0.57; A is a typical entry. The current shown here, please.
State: 5.8; A
